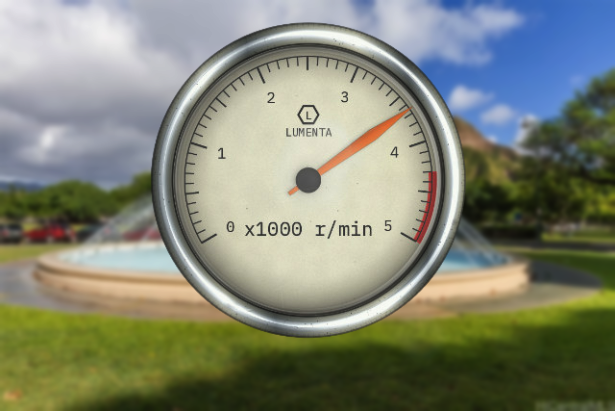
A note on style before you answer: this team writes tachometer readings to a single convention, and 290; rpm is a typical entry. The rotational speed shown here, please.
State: 3650; rpm
